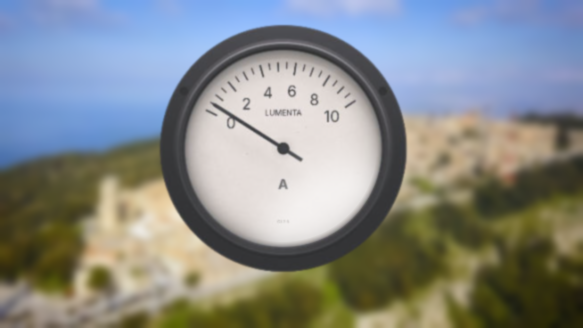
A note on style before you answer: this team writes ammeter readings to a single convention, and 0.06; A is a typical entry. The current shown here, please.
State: 0.5; A
